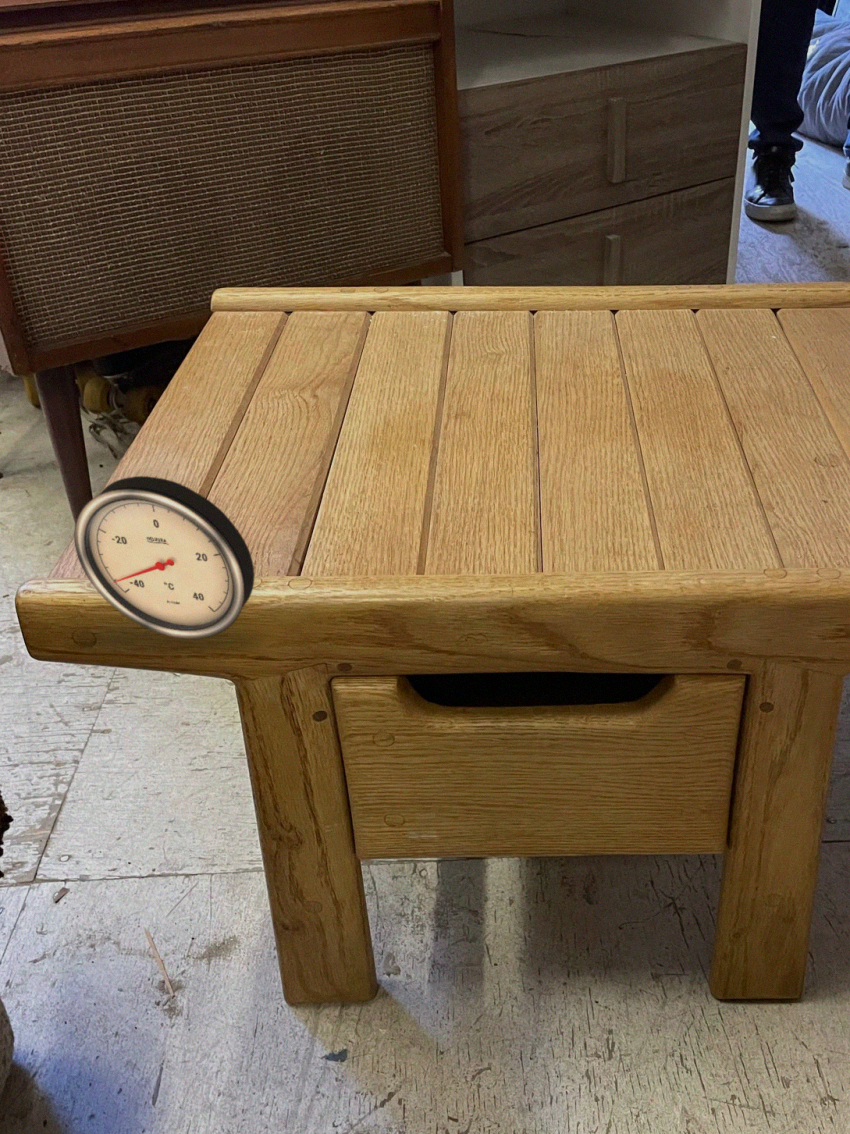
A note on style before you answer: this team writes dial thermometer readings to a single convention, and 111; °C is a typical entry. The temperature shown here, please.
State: -36; °C
